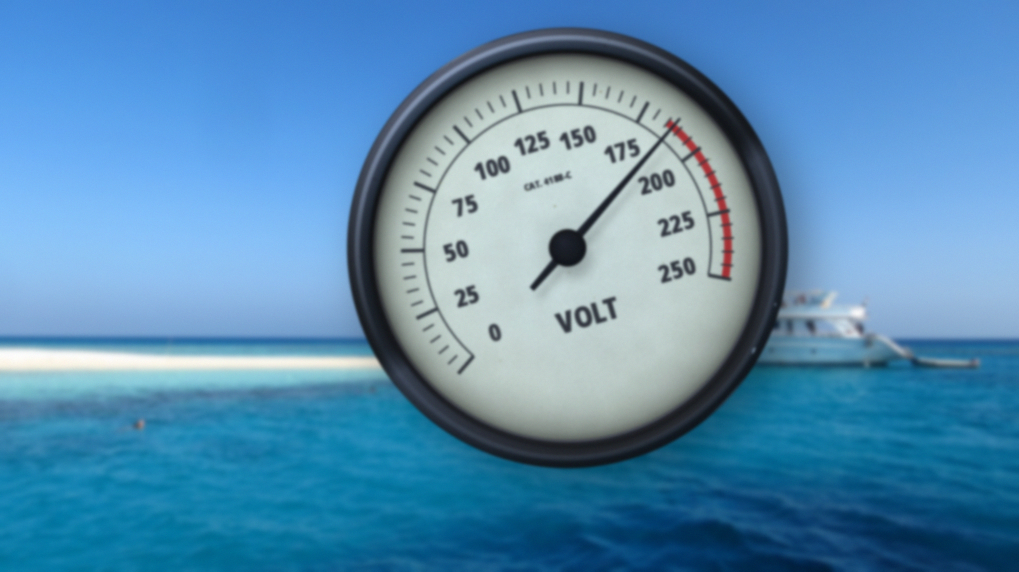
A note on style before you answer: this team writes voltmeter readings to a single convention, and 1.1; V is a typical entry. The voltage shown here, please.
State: 187.5; V
